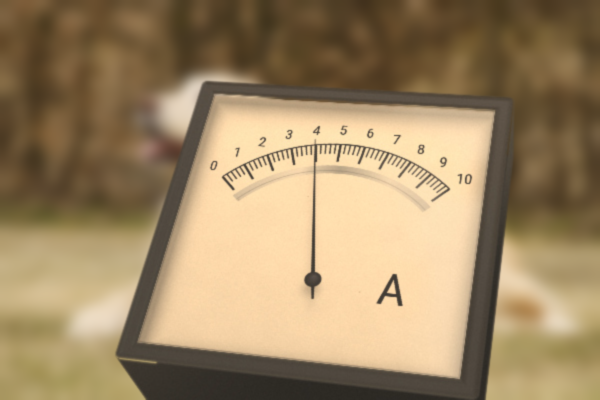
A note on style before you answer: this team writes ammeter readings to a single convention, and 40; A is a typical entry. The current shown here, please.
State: 4; A
